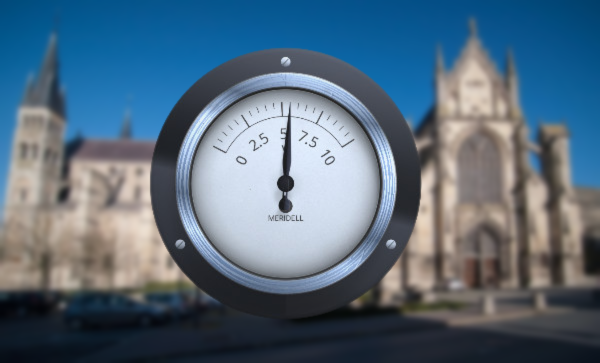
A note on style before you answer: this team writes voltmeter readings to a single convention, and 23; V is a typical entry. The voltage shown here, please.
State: 5.5; V
